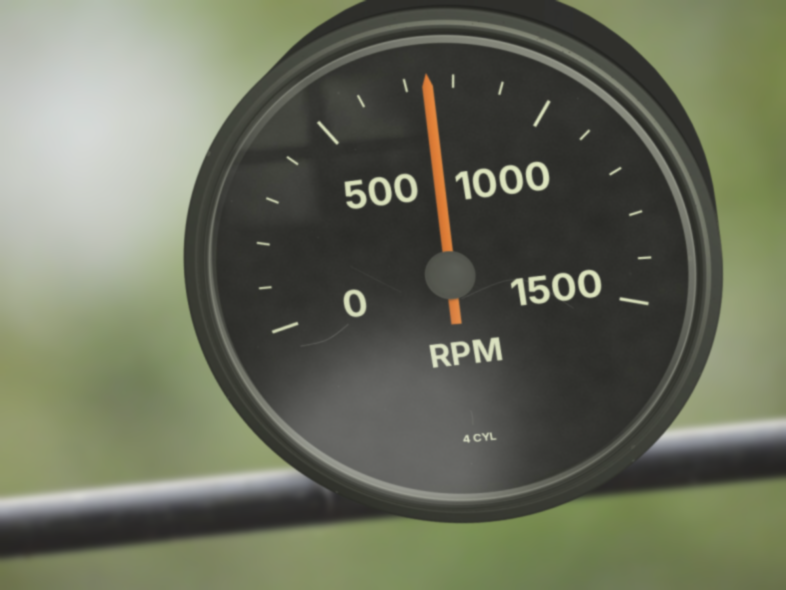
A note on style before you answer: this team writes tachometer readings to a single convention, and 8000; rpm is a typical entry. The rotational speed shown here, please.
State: 750; rpm
